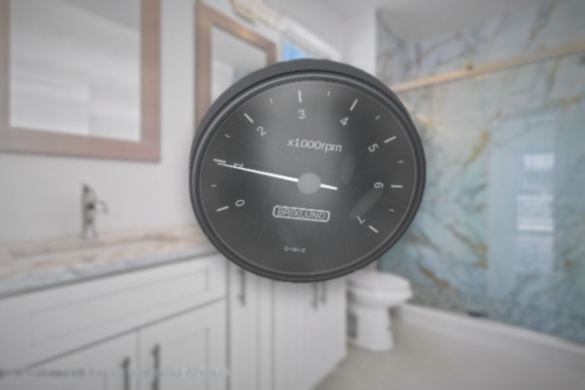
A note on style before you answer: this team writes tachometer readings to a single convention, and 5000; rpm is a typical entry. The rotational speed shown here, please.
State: 1000; rpm
